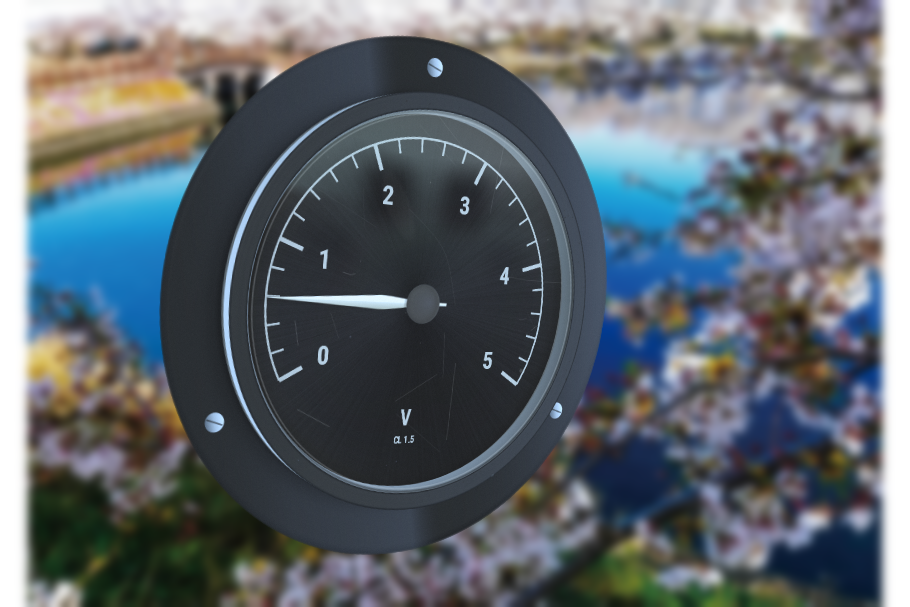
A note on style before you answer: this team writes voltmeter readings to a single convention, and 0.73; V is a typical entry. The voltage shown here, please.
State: 0.6; V
